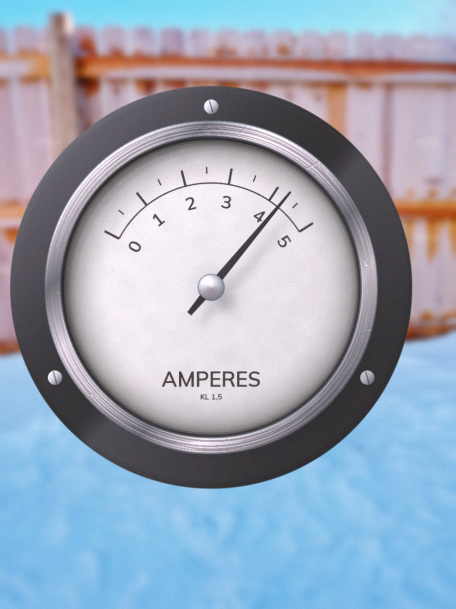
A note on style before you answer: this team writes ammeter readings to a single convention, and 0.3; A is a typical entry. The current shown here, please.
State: 4.25; A
